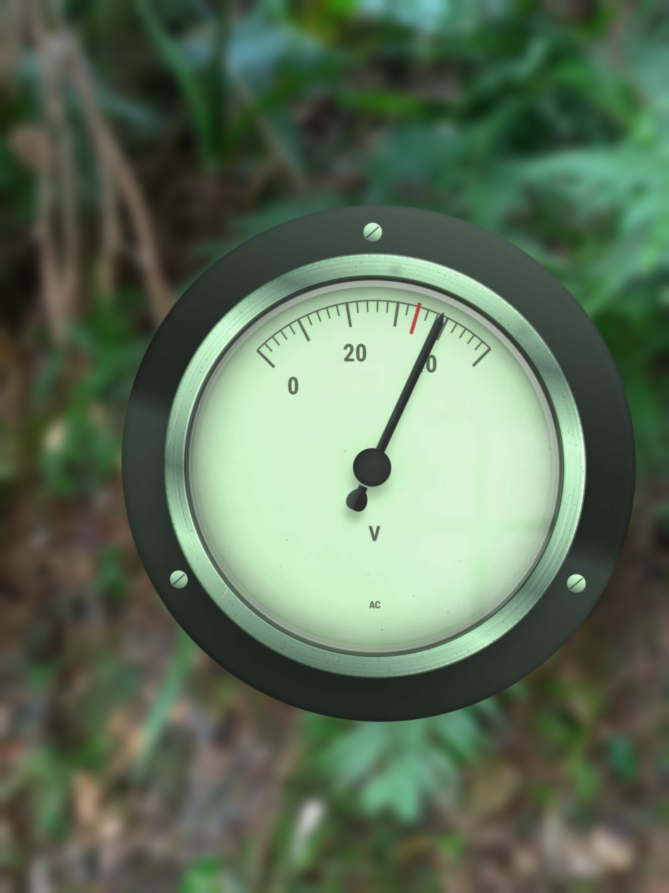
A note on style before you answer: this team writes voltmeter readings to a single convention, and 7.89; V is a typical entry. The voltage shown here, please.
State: 39; V
